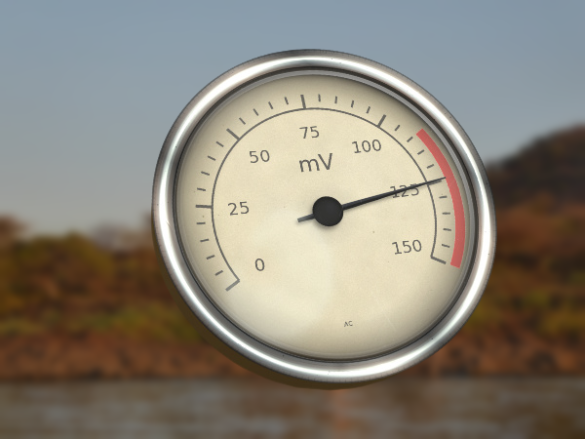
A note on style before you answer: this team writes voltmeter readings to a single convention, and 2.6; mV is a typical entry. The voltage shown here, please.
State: 125; mV
